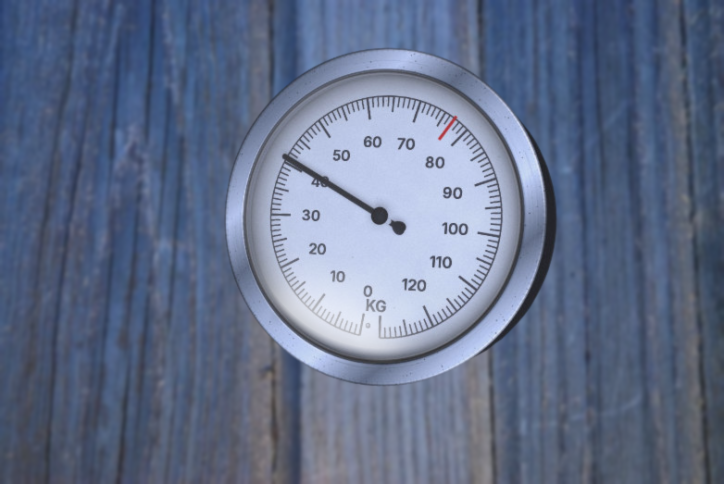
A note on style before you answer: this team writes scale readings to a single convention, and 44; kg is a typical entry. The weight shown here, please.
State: 41; kg
